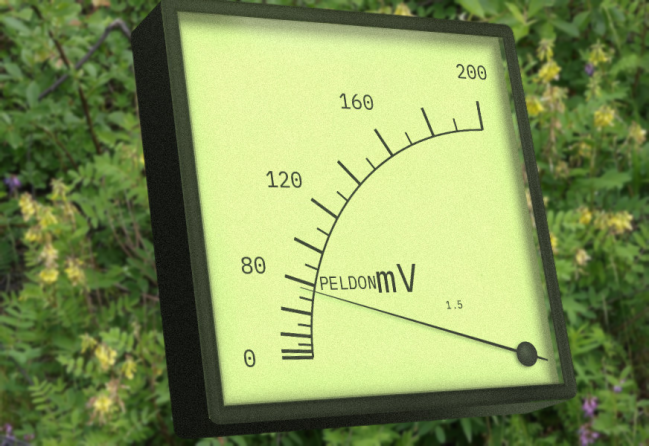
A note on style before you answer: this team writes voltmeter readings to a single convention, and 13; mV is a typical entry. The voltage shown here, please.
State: 75; mV
